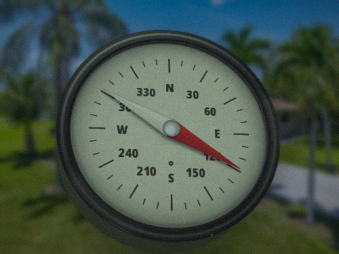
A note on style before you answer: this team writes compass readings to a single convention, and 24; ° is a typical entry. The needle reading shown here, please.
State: 120; °
